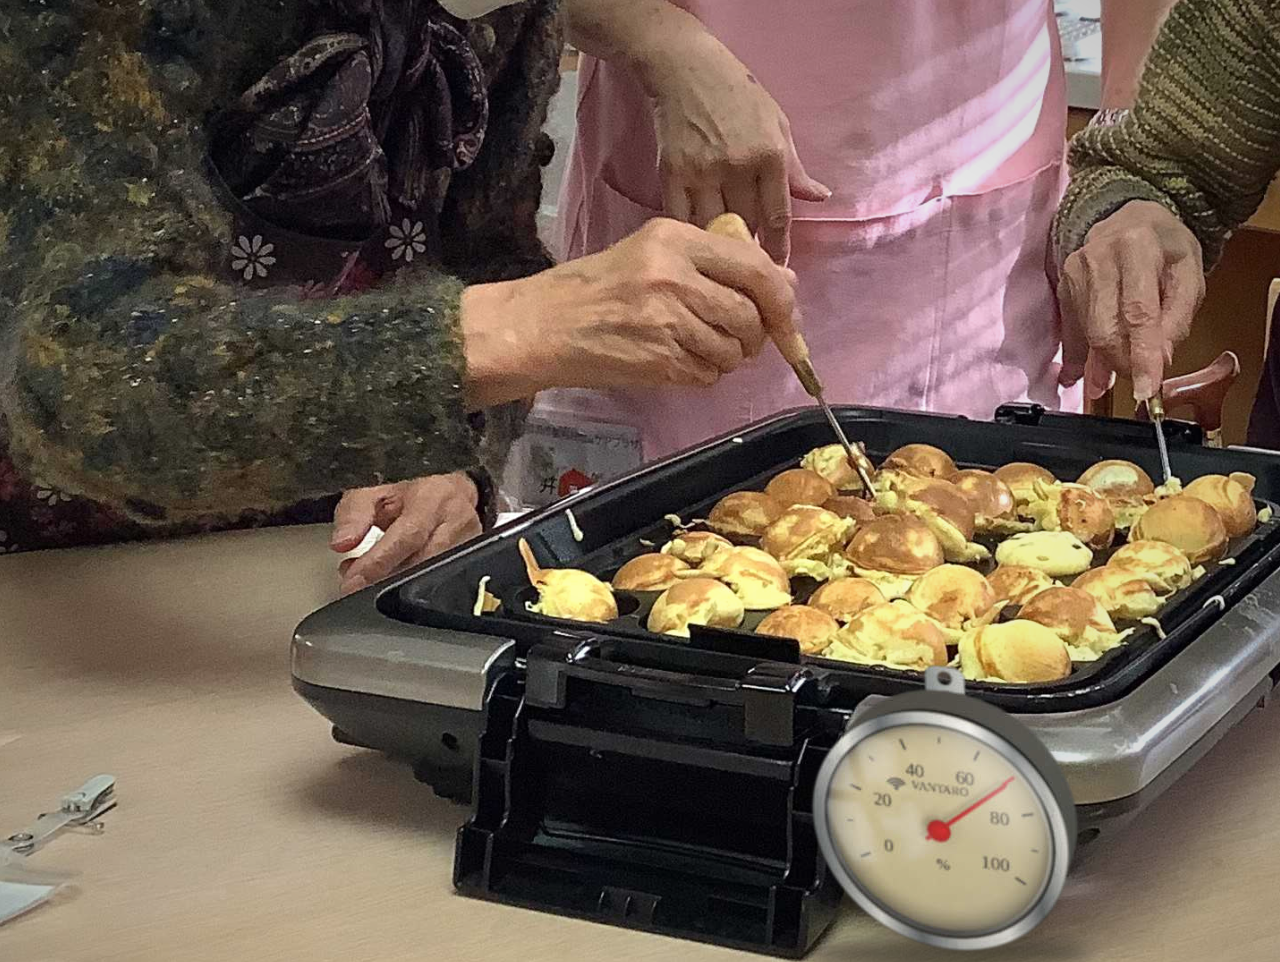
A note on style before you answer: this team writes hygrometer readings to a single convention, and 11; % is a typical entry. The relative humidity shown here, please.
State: 70; %
